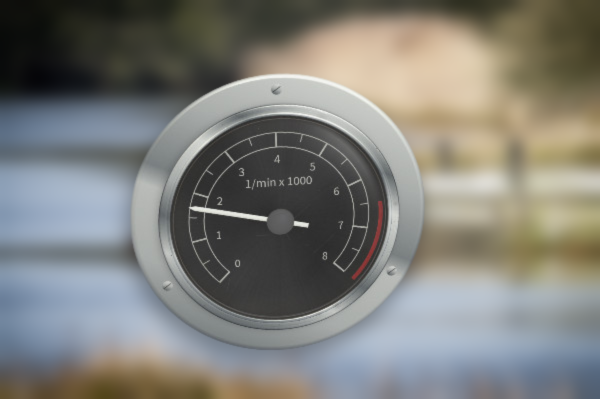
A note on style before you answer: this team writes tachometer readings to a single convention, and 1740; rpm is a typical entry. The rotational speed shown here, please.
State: 1750; rpm
